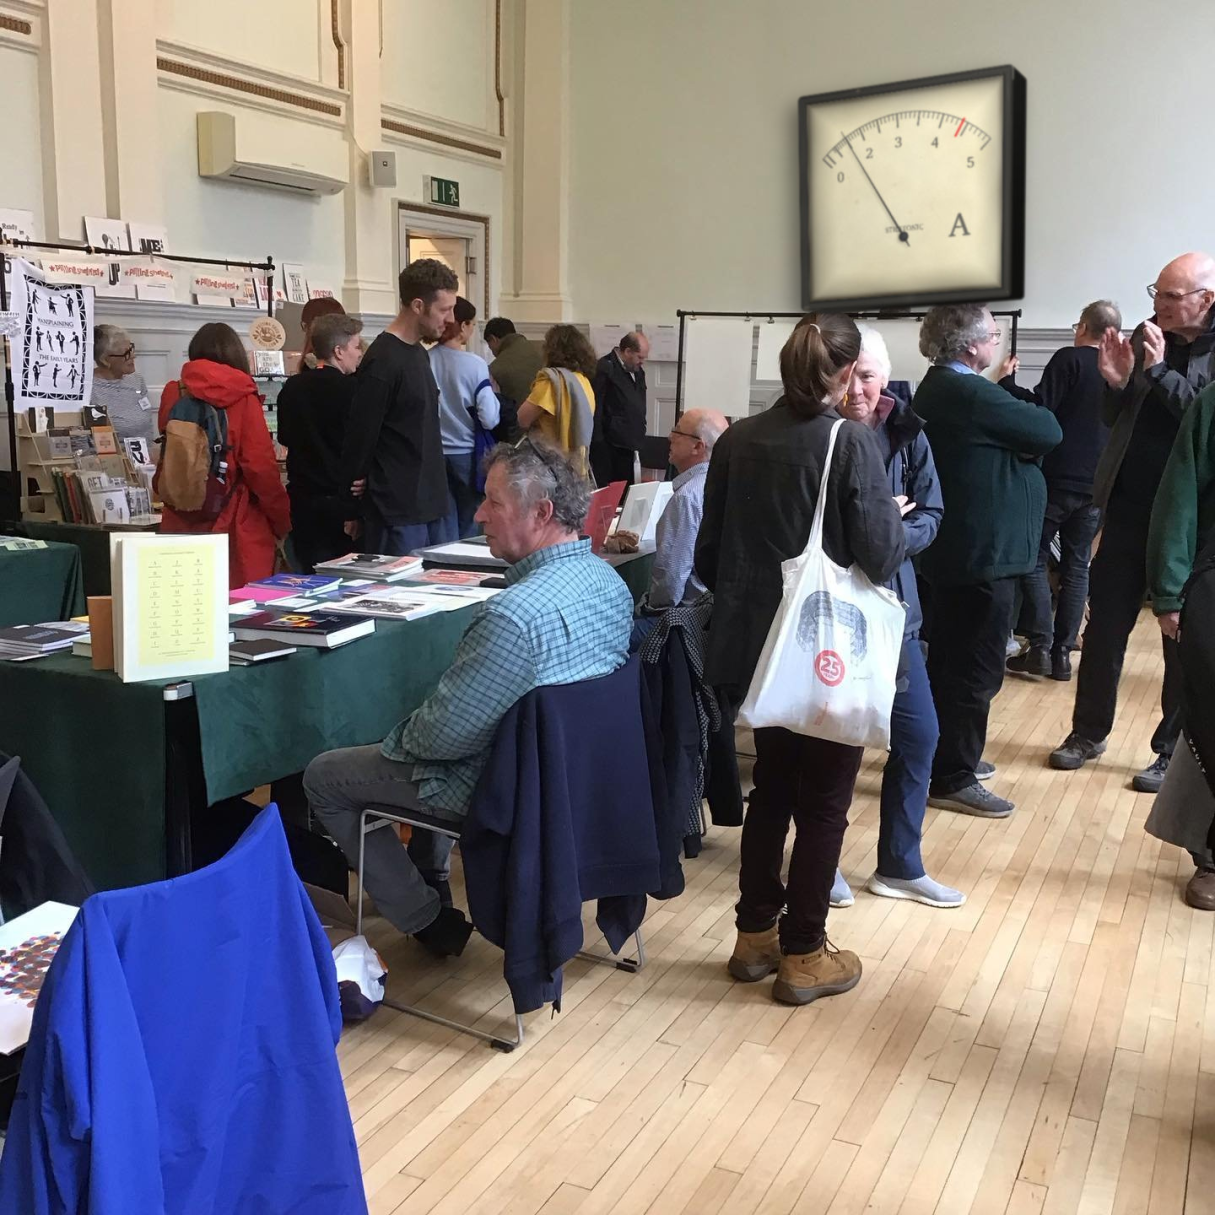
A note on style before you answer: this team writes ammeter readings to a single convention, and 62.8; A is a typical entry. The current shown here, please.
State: 1.5; A
